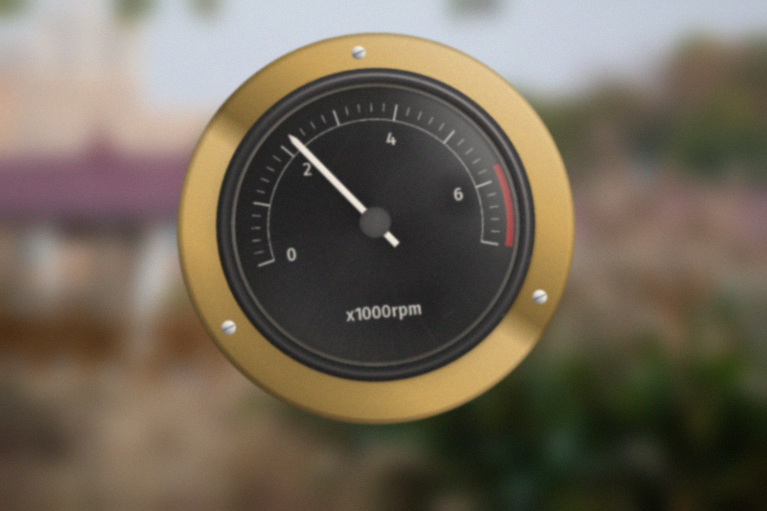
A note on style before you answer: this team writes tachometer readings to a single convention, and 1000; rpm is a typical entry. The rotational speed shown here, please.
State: 2200; rpm
